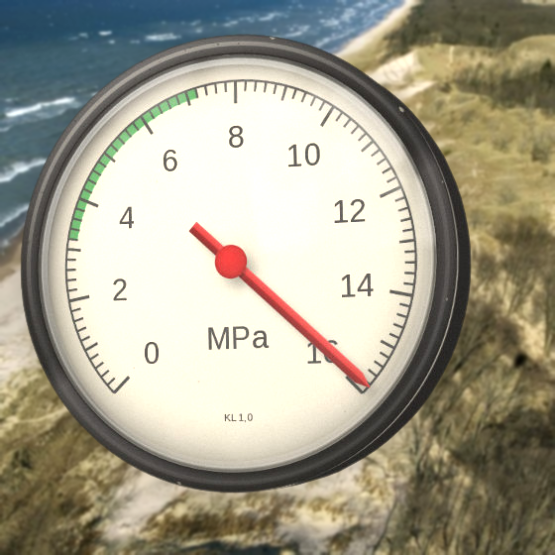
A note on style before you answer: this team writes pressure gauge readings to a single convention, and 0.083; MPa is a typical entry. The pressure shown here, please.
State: 15.8; MPa
